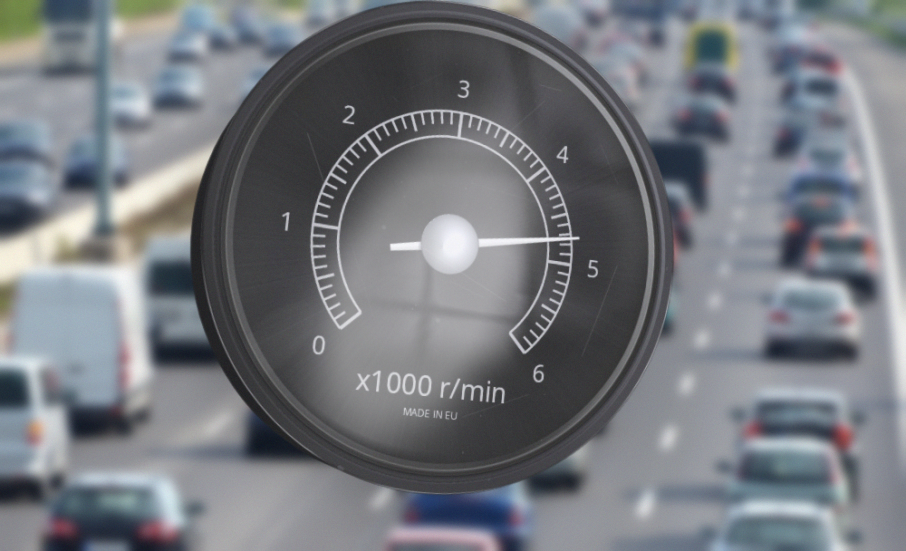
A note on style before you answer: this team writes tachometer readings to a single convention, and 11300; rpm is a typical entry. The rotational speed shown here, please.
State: 4750; rpm
